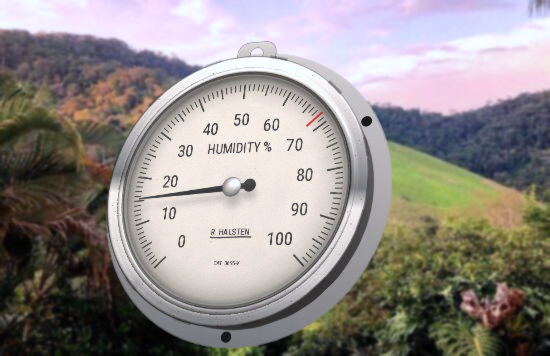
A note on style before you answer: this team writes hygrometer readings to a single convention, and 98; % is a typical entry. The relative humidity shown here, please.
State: 15; %
